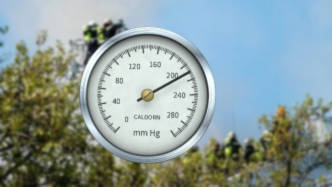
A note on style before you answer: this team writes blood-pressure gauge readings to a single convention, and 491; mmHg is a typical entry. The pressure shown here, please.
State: 210; mmHg
